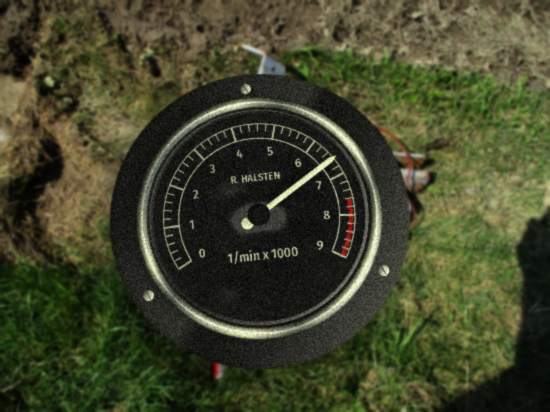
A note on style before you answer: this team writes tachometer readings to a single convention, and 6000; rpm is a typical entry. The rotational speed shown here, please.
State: 6600; rpm
